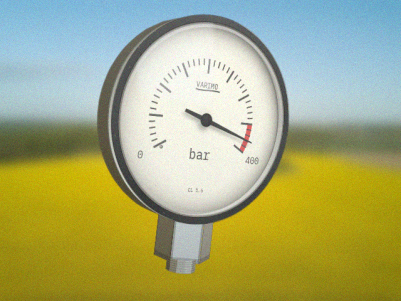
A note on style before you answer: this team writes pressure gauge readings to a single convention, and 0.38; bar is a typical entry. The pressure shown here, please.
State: 380; bar
